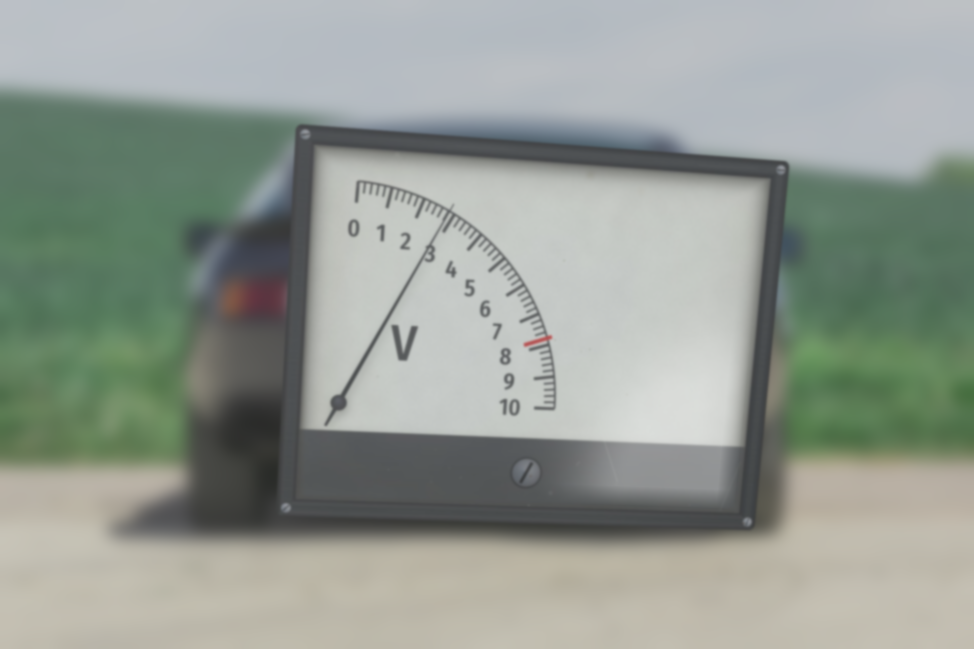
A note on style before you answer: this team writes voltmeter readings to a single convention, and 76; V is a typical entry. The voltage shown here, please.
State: 2.8; V
